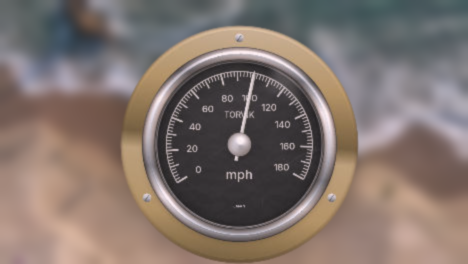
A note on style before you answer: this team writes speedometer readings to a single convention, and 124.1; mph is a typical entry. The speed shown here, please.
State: 100; mph
